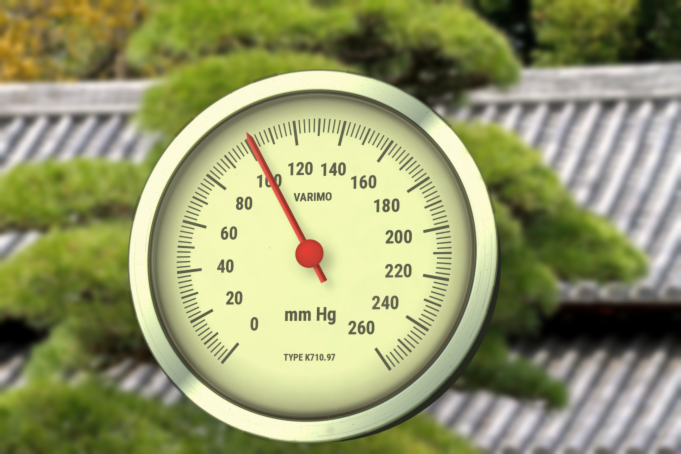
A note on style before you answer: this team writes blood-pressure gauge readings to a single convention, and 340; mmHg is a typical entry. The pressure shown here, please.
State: 102; mmHg
